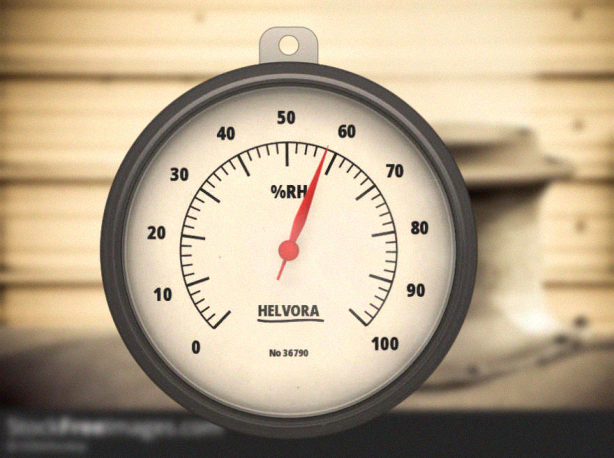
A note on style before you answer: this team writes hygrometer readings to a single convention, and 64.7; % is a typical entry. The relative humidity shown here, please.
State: 58; %
